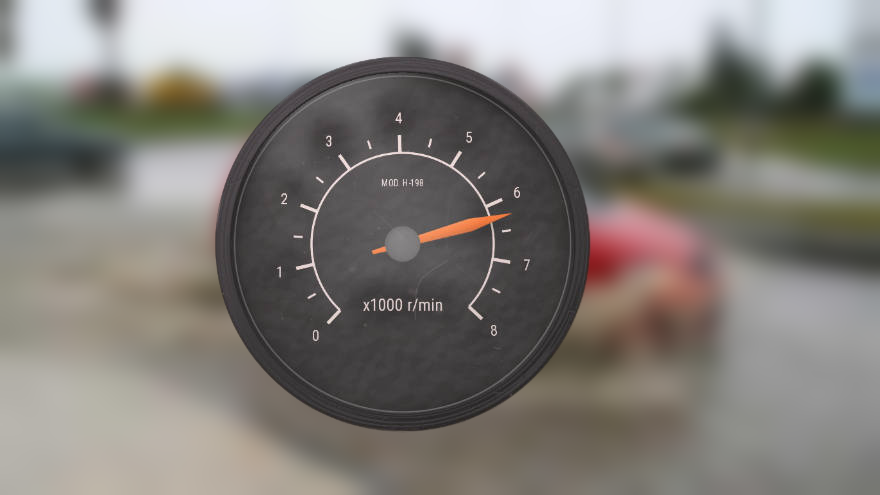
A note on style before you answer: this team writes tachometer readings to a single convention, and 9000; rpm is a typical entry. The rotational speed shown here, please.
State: 6250; rpm
